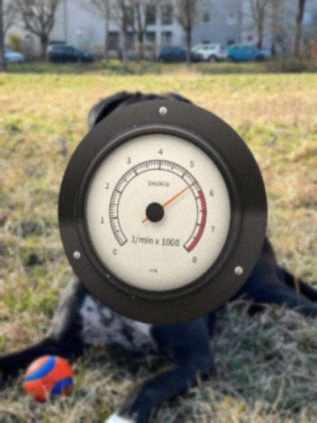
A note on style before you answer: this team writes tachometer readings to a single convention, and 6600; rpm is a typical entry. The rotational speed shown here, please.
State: 5500; rpm
